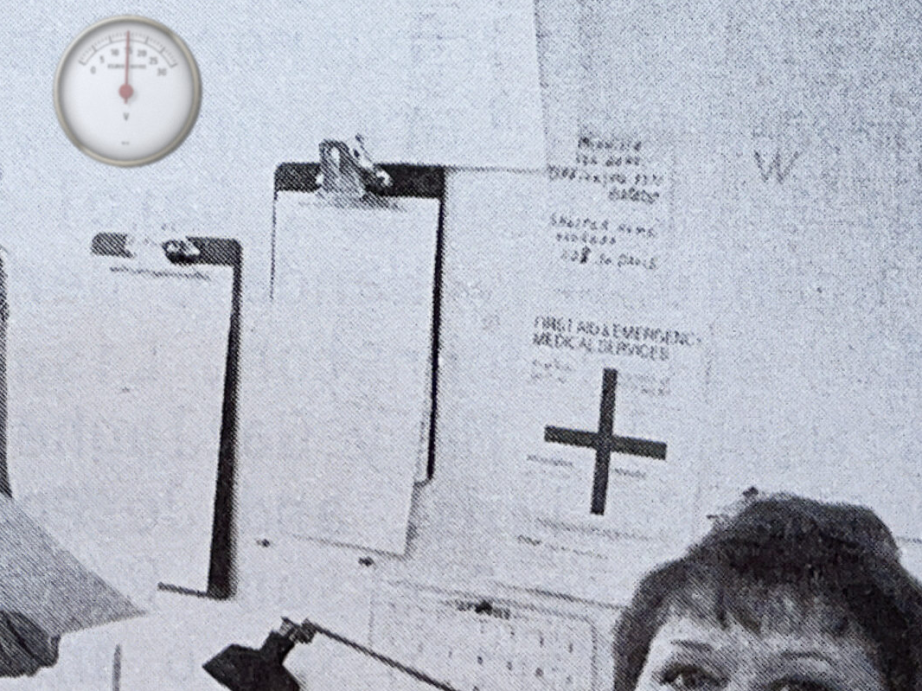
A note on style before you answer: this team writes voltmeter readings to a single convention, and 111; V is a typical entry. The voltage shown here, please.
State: 15; V
